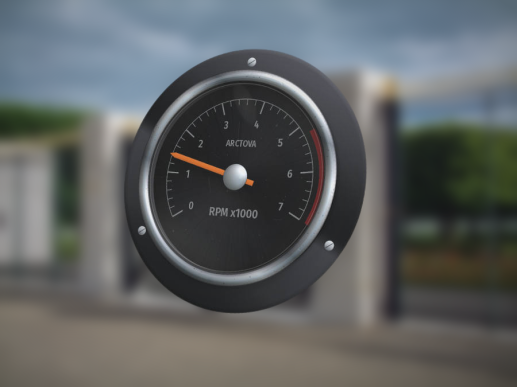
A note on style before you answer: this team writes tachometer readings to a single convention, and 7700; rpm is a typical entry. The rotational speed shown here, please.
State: 1400; rpm
